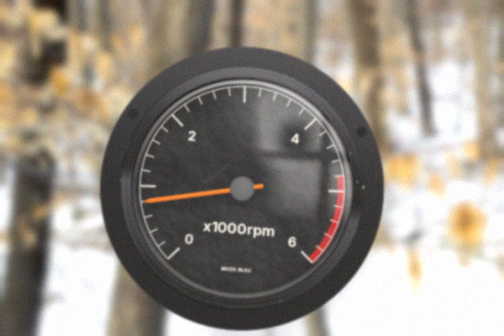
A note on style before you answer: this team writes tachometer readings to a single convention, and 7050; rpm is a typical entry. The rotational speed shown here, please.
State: 800; rpm
